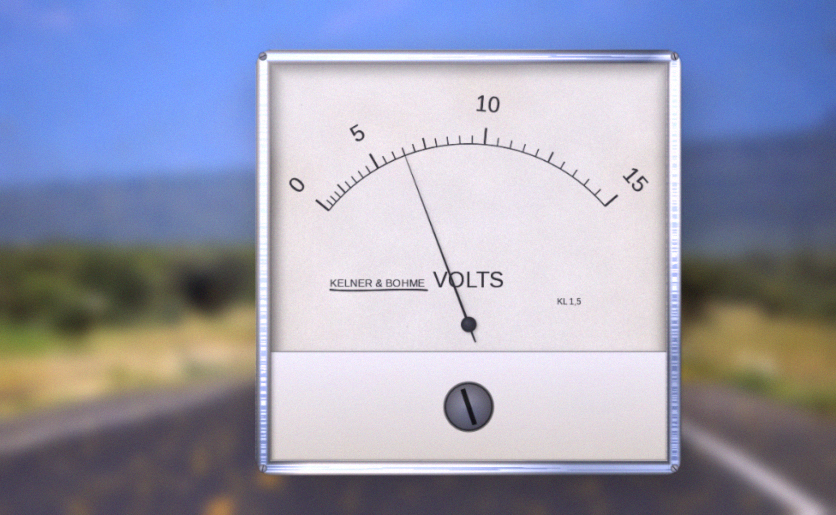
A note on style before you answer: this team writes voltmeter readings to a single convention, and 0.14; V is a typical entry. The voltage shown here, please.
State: 6.5; V
